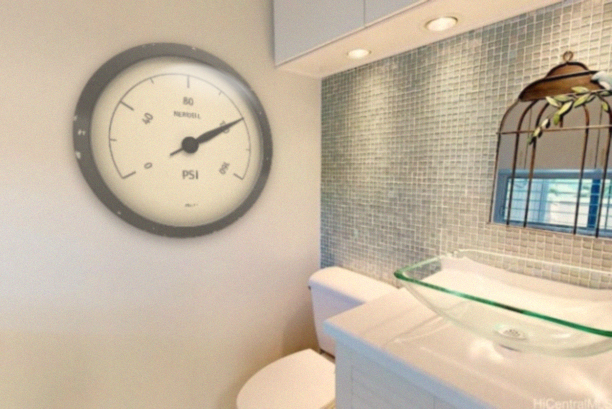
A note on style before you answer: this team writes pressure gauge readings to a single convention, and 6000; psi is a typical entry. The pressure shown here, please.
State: 120; psi
